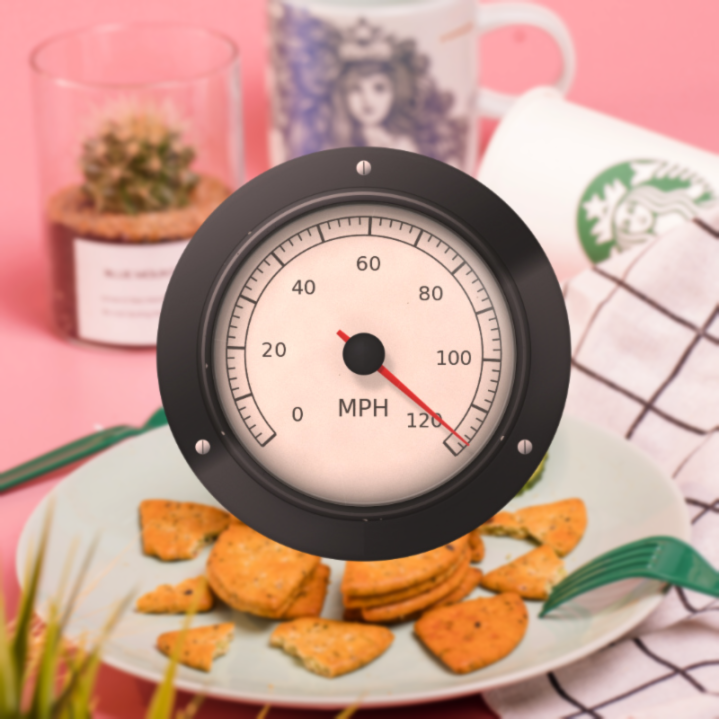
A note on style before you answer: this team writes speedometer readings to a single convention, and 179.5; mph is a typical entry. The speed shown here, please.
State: 117; mph
